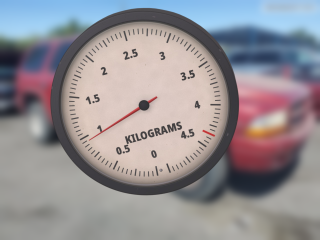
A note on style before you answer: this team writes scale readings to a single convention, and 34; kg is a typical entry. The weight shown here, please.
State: 0.95; kg
